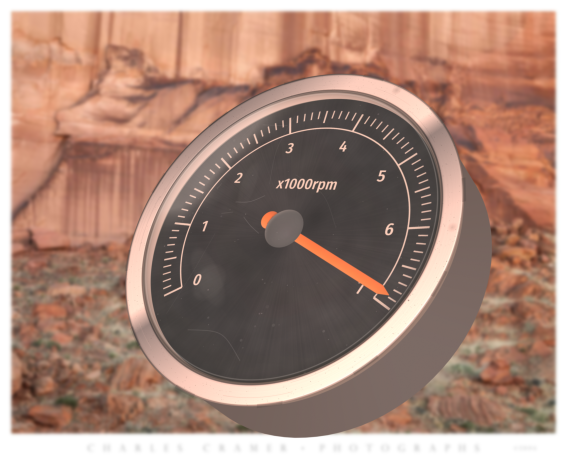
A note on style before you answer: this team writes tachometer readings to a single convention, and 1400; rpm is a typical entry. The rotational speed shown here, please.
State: 6900; rpm
